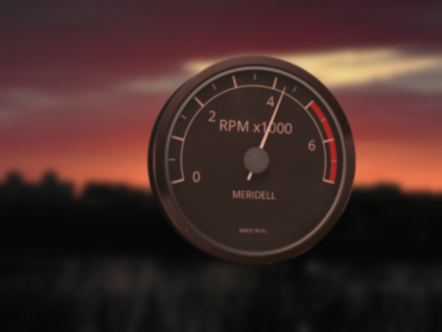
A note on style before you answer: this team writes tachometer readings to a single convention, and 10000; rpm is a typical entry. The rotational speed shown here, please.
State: 4250; rpm
